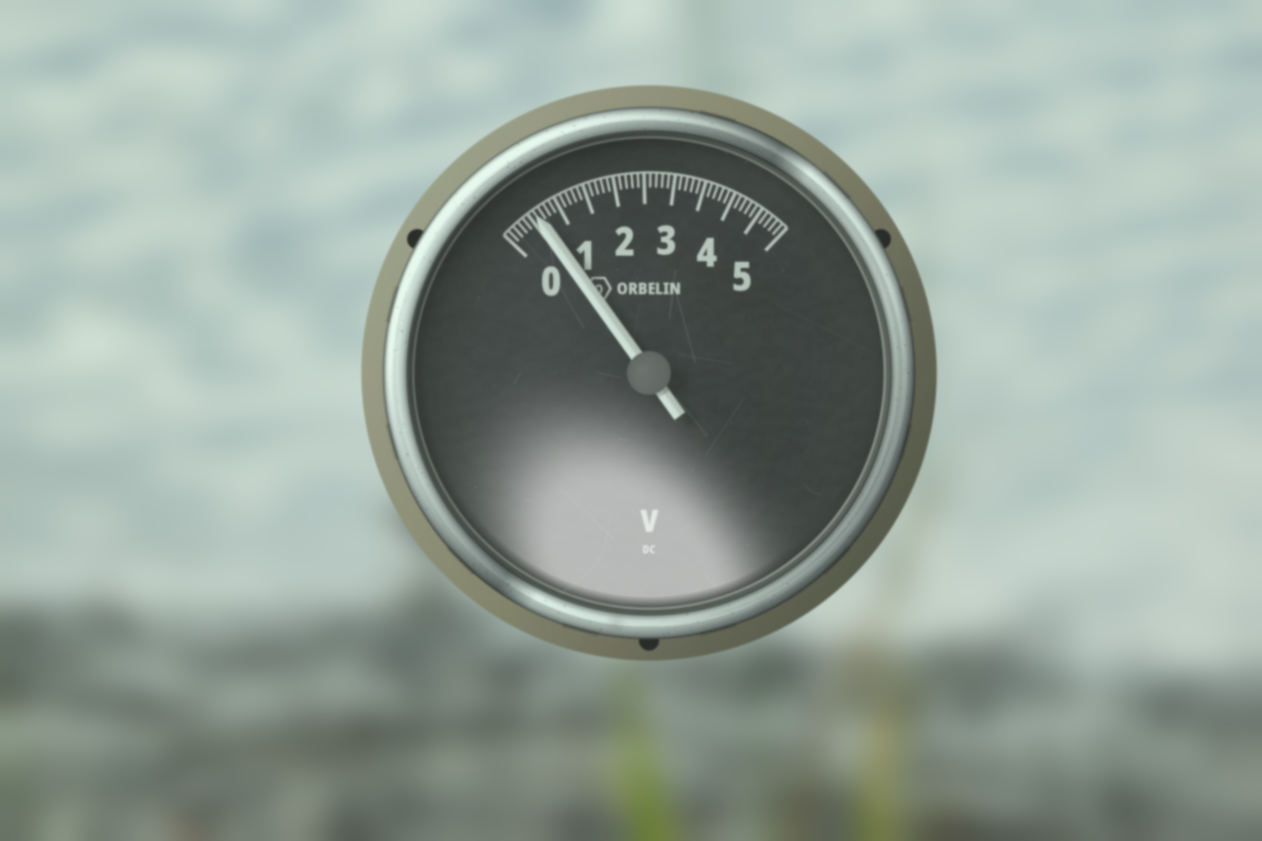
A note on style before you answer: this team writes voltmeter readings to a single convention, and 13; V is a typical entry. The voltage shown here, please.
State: 0.6; V
